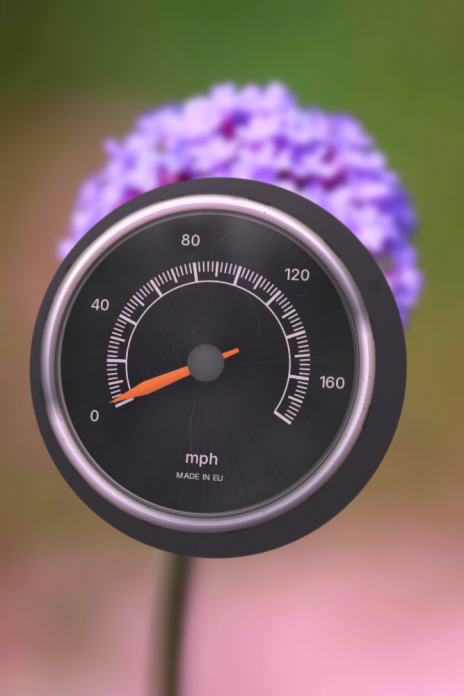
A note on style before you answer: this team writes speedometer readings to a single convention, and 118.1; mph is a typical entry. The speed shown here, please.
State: 2; mph
